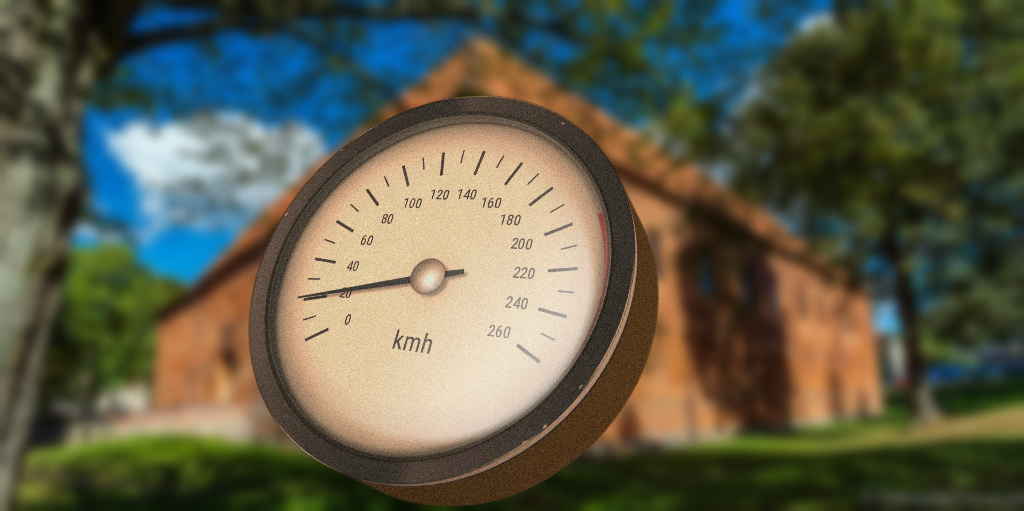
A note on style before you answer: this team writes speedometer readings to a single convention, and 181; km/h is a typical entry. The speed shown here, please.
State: 20; km/h
